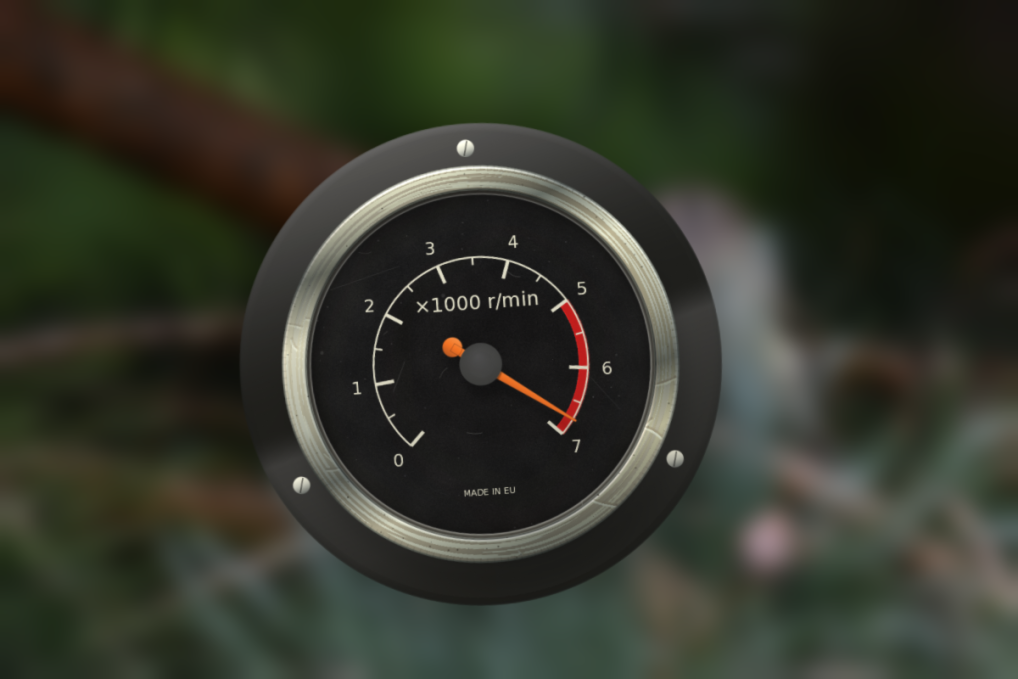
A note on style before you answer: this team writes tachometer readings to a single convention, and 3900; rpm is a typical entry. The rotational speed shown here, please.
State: 6750; rpm
